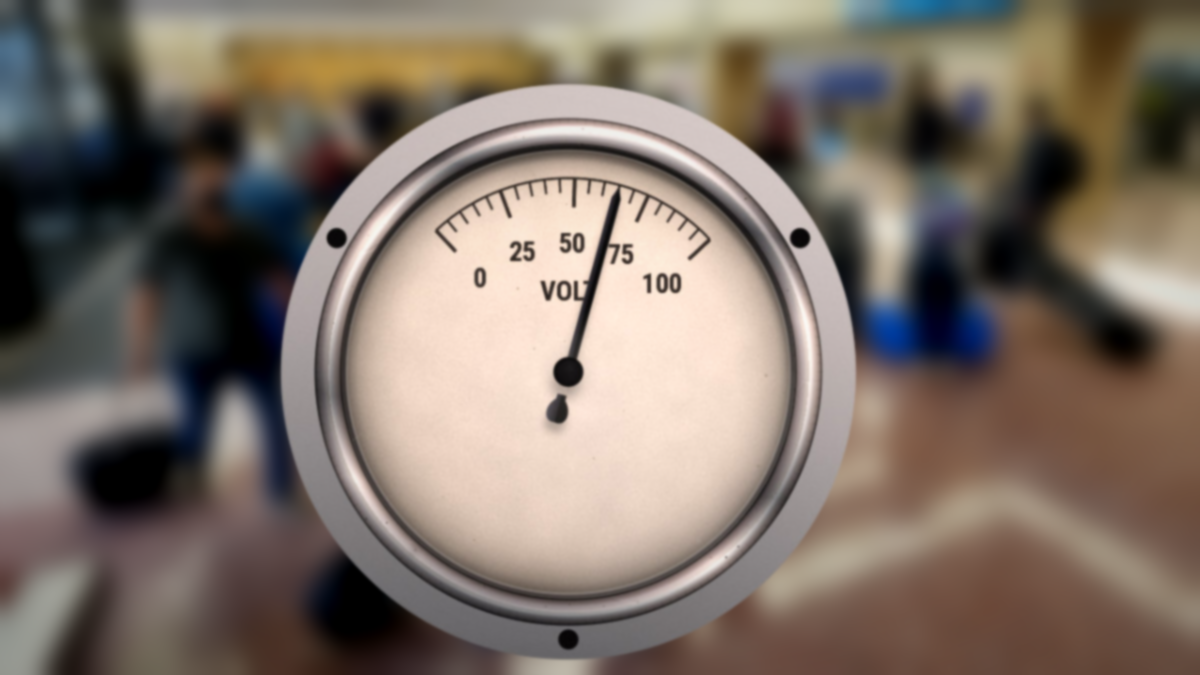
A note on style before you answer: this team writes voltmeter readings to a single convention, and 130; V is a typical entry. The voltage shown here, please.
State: 65; V
